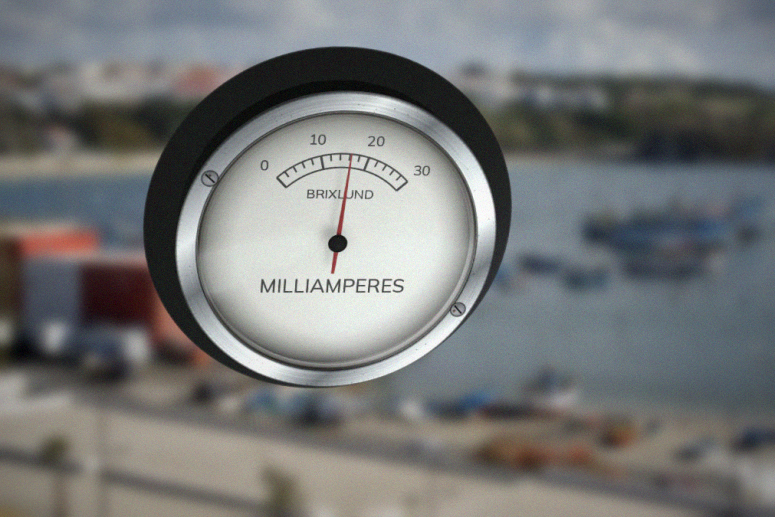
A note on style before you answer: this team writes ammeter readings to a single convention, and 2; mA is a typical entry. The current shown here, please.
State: 16; mA
